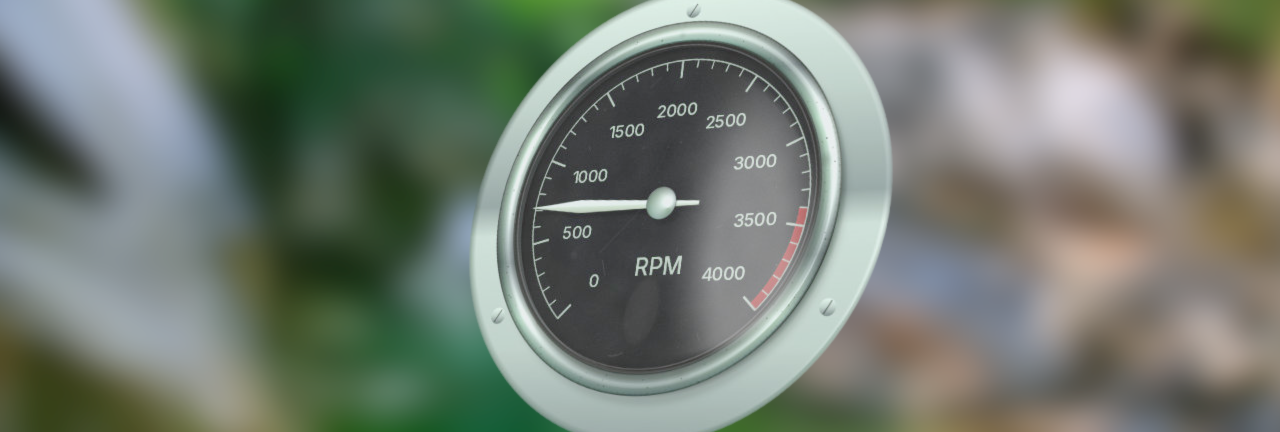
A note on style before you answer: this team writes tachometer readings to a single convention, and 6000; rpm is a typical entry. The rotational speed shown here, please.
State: 700; rpm
